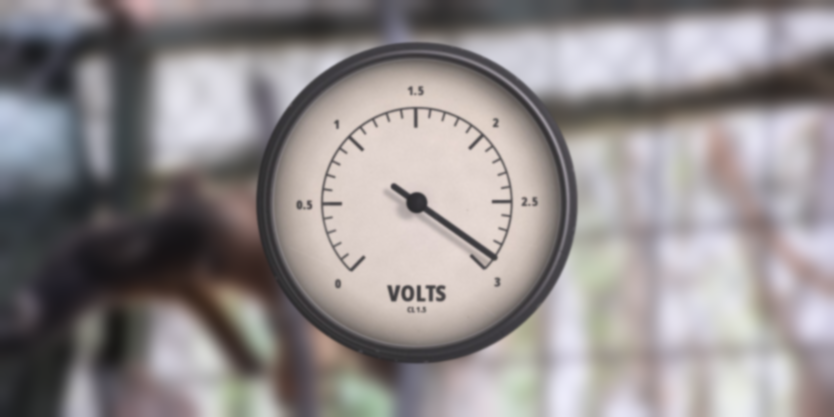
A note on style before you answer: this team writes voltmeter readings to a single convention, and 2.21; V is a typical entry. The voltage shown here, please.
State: 2.9; V
